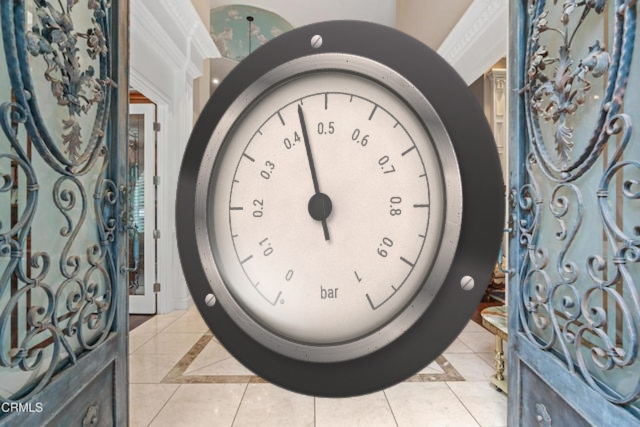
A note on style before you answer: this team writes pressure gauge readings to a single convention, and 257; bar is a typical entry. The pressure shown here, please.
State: 0.45; bar
